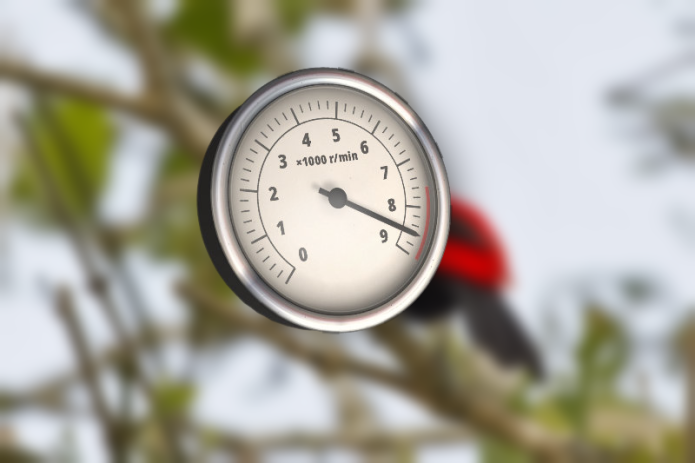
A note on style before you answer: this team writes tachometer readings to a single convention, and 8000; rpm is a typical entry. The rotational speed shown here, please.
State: 8600; rpm
